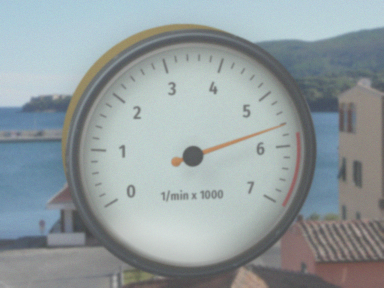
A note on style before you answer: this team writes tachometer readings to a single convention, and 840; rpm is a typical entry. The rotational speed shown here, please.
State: 5600; rpm
